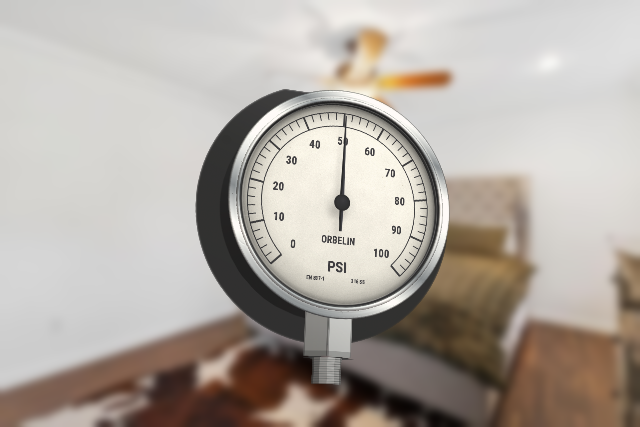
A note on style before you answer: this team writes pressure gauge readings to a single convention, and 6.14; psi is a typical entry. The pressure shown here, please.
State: 50; psi
